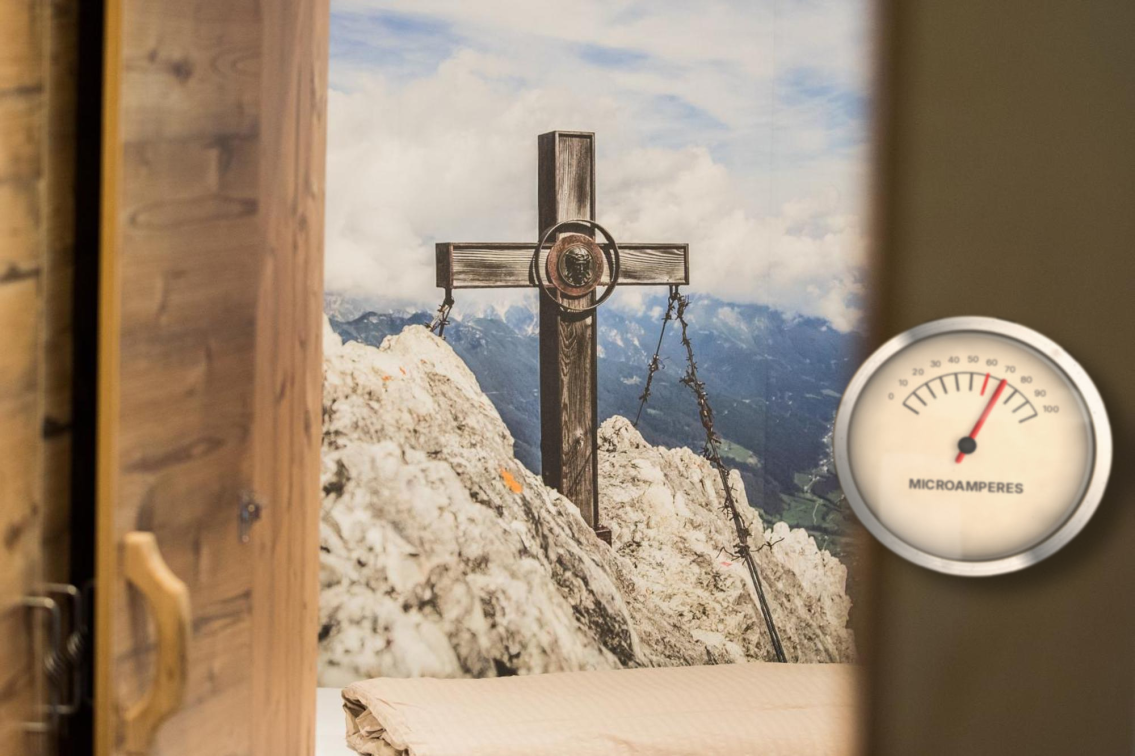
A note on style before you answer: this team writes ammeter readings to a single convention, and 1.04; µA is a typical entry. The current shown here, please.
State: 70; µA
